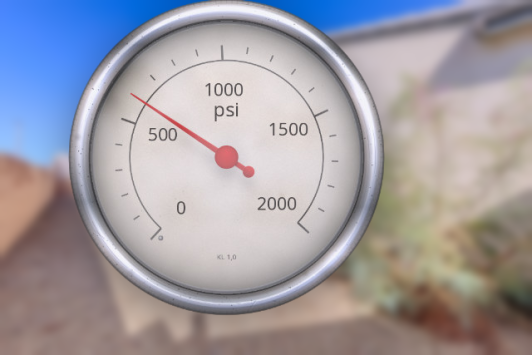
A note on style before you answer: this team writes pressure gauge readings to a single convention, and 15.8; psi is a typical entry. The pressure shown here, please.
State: 600; psi
